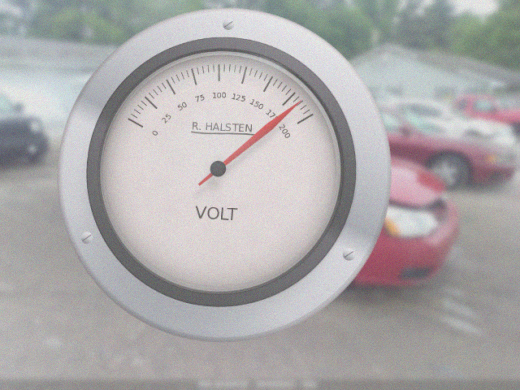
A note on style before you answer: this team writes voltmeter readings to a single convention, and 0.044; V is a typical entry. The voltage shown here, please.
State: 185; V
